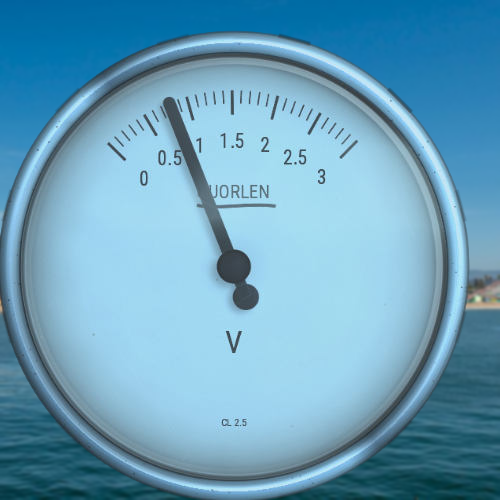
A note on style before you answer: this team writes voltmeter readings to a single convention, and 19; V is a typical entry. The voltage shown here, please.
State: 0.8; V
